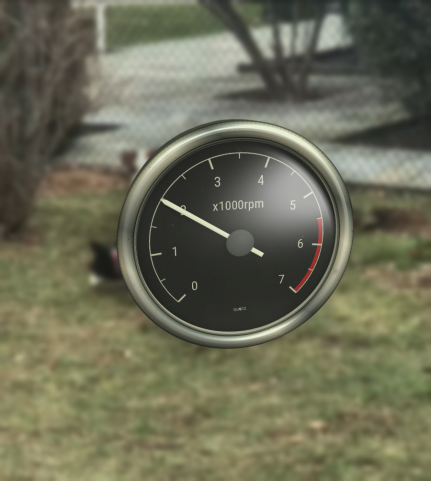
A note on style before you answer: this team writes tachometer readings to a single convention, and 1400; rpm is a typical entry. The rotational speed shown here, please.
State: 2000; rpm
